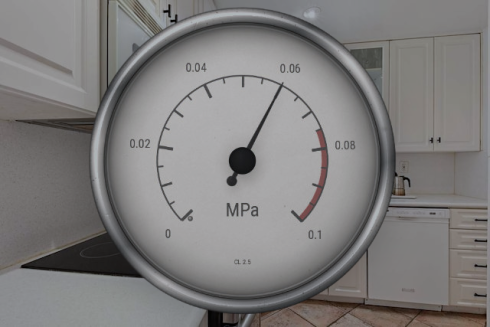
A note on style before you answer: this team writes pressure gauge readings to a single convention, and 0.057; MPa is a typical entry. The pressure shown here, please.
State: 0.06; MPa
